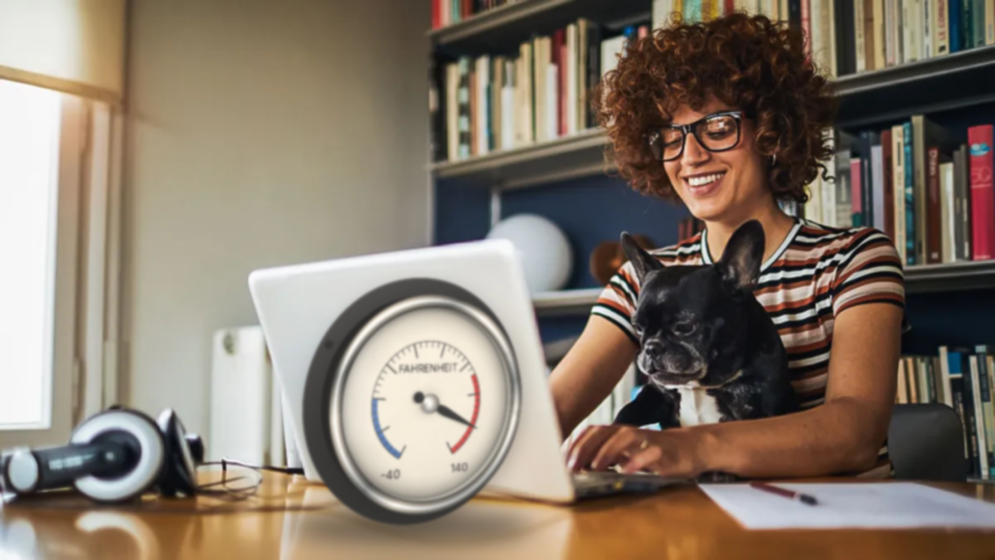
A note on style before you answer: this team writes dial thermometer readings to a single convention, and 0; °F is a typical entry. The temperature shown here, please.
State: 120; °F
